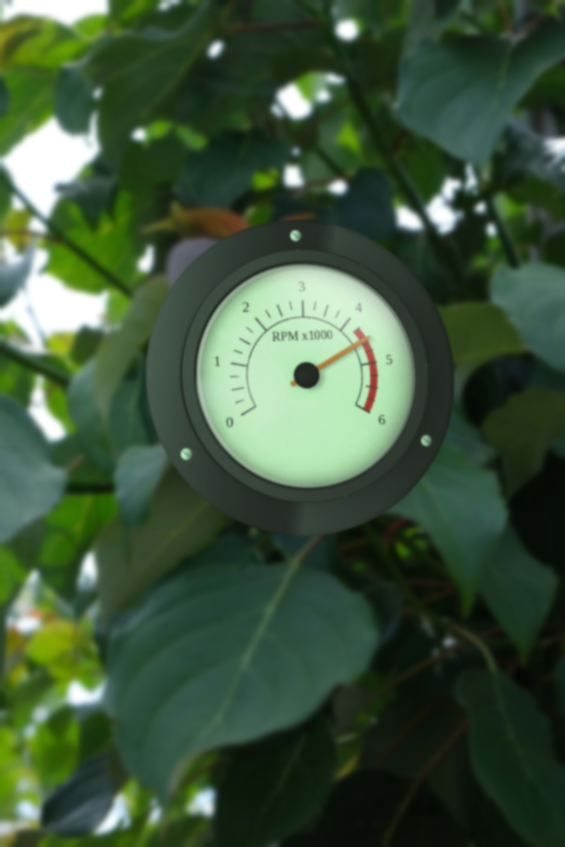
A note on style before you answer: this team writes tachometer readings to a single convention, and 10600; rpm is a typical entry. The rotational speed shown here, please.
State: 4500; rpm
